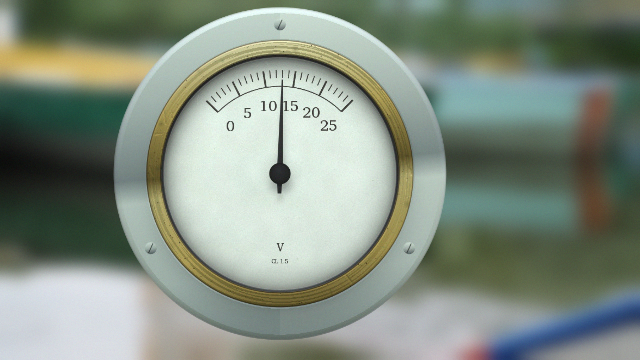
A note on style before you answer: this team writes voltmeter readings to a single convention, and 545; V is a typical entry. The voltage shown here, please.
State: 13; V
